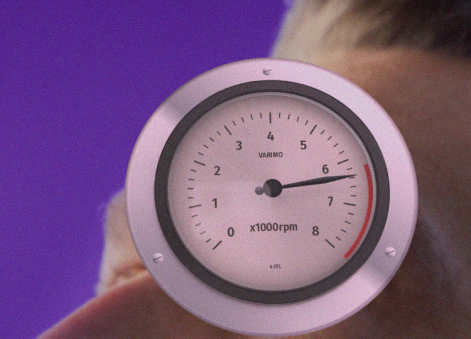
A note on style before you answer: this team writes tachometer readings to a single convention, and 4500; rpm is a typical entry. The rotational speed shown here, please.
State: 6400; rpm
